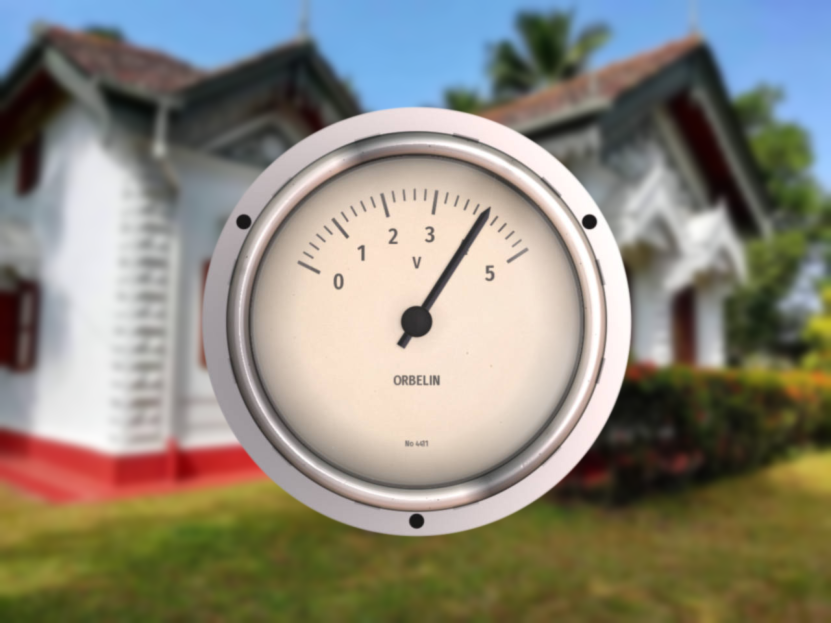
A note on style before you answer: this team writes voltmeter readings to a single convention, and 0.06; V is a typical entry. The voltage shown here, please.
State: 4; V
